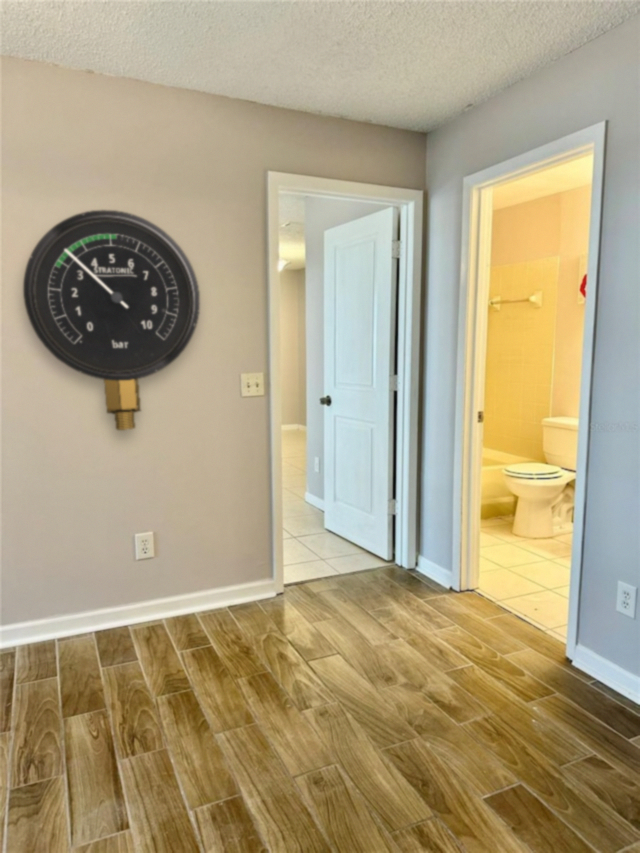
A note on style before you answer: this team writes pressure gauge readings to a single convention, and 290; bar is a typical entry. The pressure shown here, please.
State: 3.4; bar
